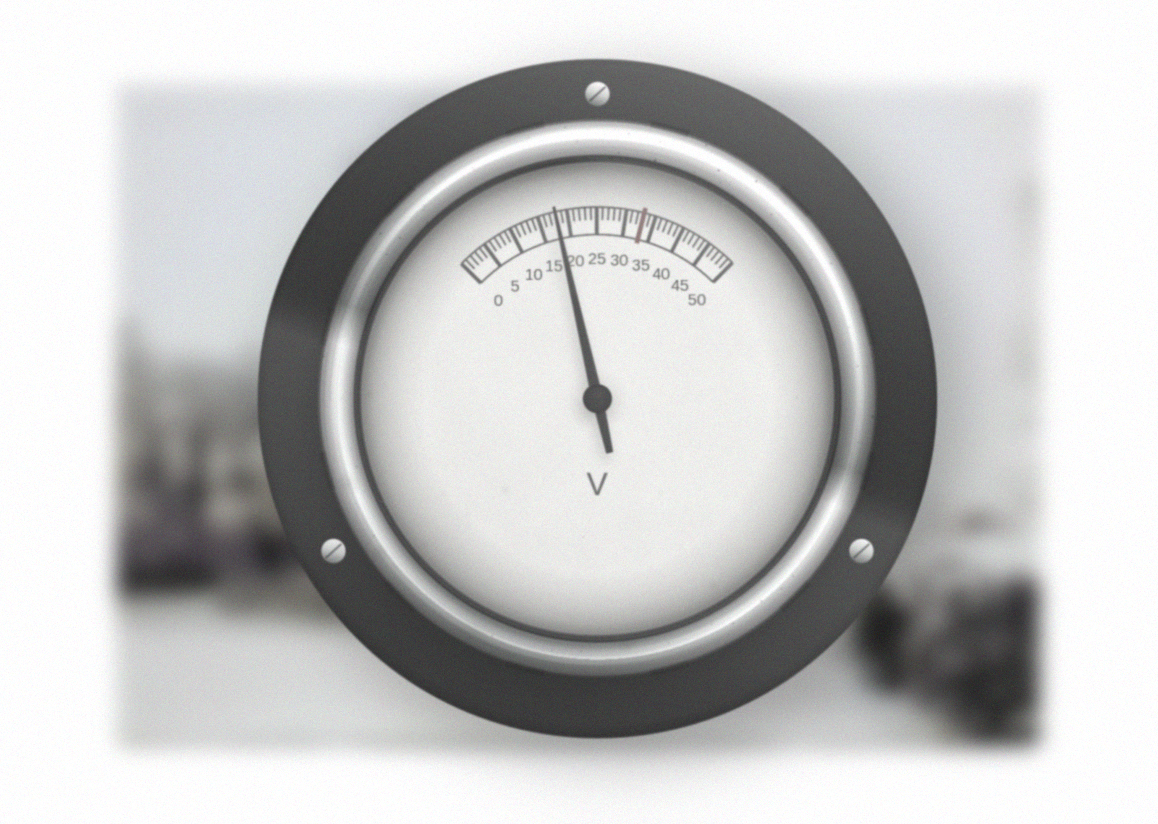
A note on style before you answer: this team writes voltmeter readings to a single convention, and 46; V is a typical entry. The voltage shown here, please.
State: 18; V
